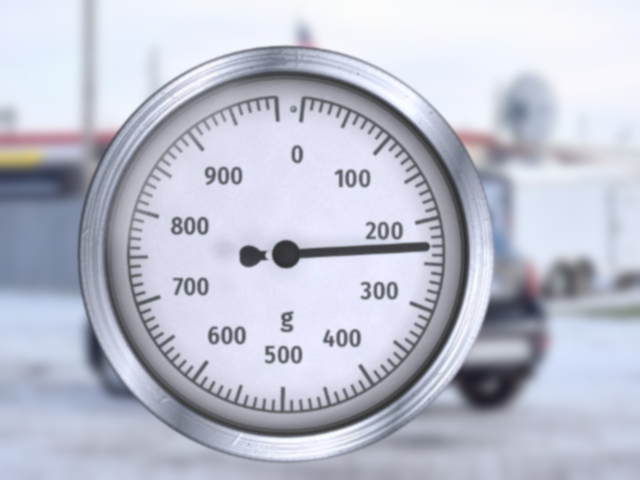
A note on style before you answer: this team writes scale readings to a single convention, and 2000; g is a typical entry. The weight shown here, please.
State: 230; g
